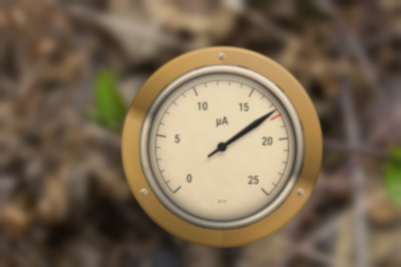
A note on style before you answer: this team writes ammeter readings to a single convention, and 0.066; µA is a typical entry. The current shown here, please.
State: 17.5; µA
